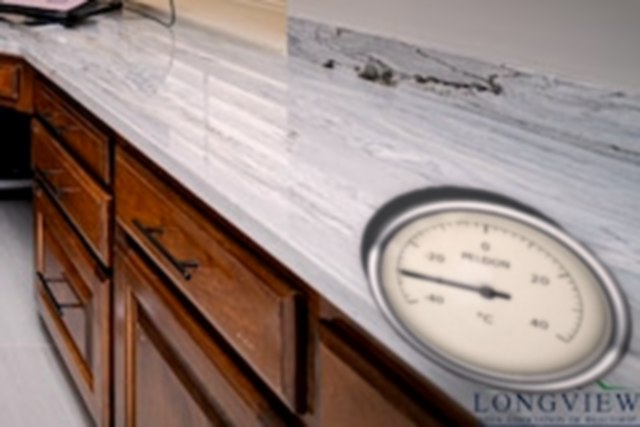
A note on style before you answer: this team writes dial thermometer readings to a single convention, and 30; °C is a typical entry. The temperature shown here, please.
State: -30; °C
